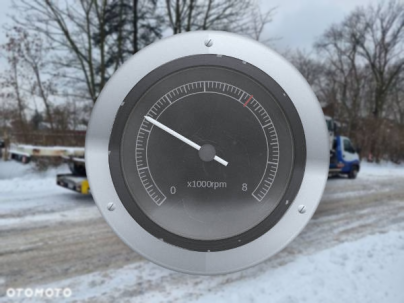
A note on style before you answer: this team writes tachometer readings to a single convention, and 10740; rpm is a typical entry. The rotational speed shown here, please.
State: 2300; rpm
